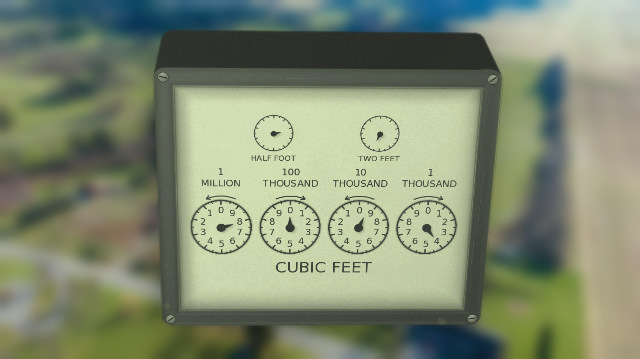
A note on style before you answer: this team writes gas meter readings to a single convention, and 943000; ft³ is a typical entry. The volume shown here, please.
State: 799400; ft³
